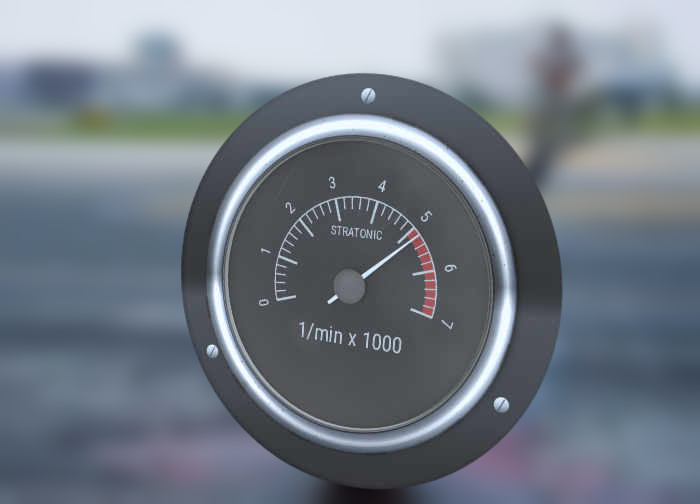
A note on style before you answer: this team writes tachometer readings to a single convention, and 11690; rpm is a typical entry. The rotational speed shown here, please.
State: 5200; rpm
